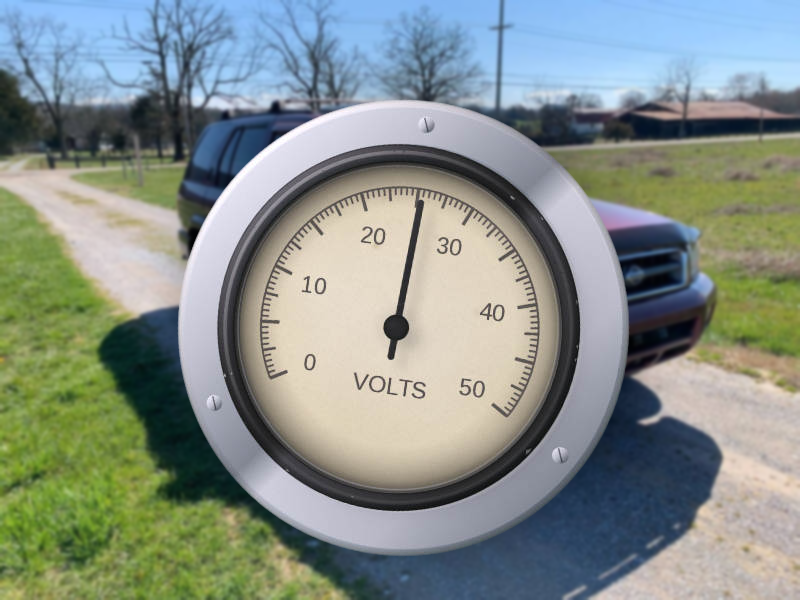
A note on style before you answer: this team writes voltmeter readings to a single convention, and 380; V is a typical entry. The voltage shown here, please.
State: 25.5; V
